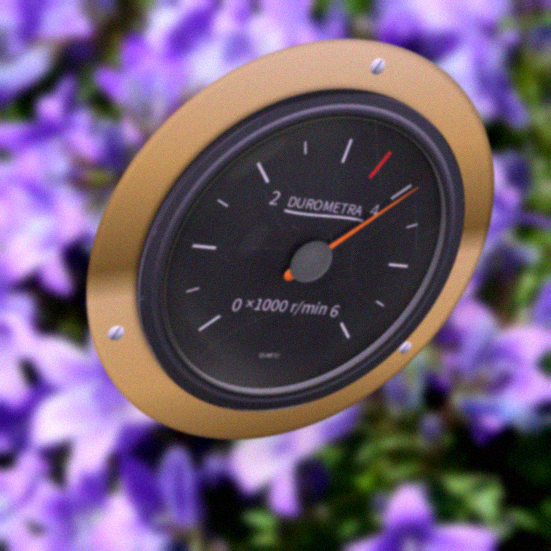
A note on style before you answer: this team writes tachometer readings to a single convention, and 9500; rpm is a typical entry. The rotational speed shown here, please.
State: 4000; rpm
